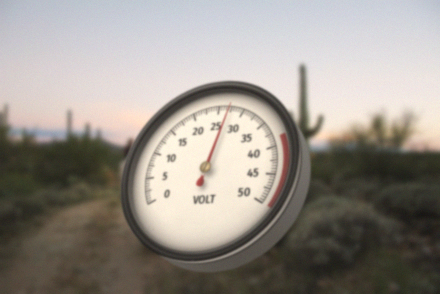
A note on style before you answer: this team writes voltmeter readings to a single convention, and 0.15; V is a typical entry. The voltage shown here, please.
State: 27.5; V
